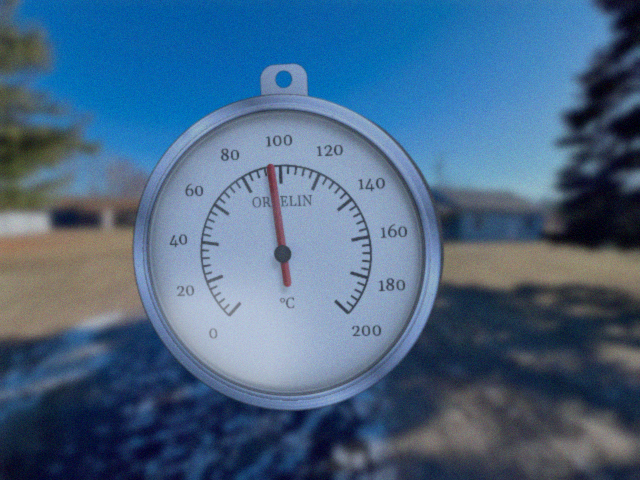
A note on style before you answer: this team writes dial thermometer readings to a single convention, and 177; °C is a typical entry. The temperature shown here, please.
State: 96; °C
